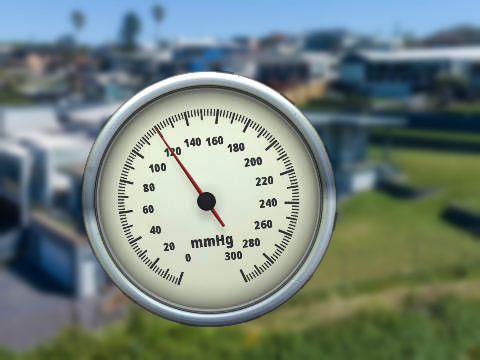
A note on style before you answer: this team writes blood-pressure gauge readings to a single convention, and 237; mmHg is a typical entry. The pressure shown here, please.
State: 120; mmHg
